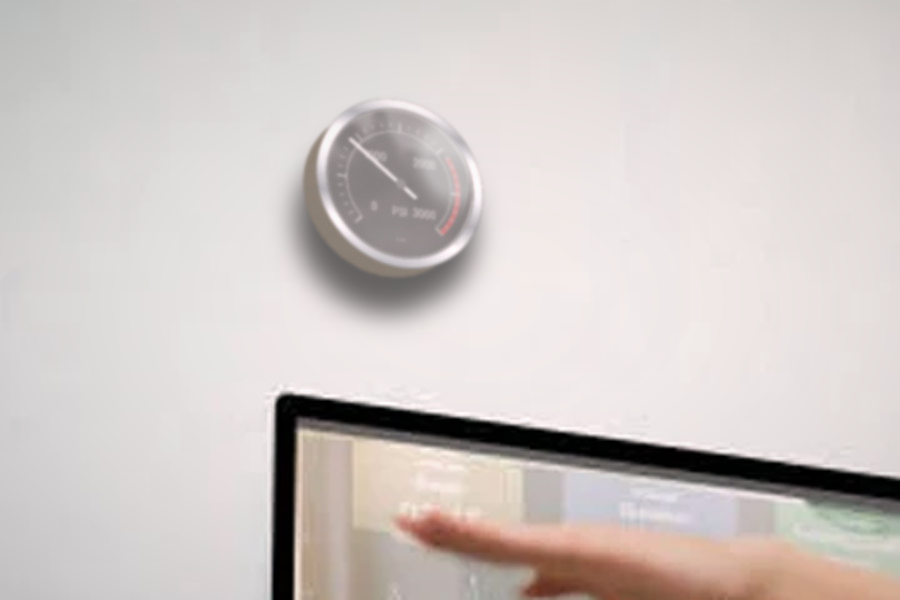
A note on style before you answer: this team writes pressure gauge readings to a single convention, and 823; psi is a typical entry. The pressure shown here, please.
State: 900; psi
